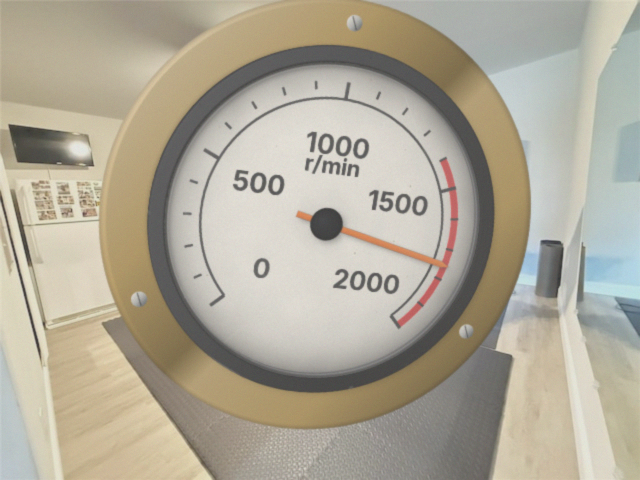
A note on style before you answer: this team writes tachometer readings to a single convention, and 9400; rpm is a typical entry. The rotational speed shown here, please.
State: 1750; rpm
